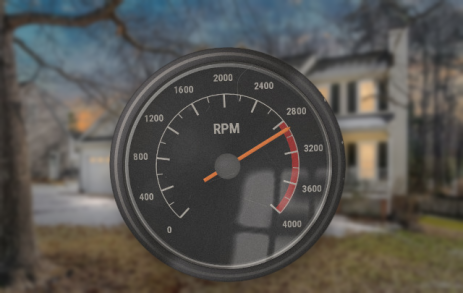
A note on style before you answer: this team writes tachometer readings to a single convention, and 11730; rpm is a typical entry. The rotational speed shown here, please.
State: 2900; rpm
